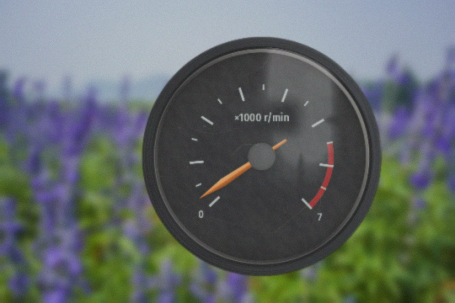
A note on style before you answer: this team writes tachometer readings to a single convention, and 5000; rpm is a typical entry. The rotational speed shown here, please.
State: 250; rpm
